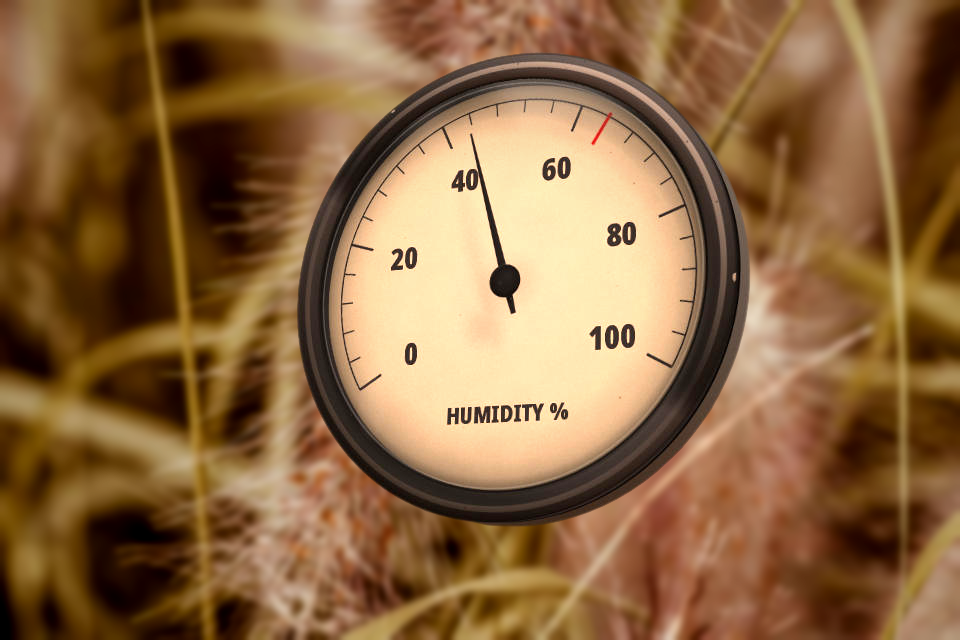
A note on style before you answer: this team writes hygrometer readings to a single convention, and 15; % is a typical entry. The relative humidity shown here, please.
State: 44; %
